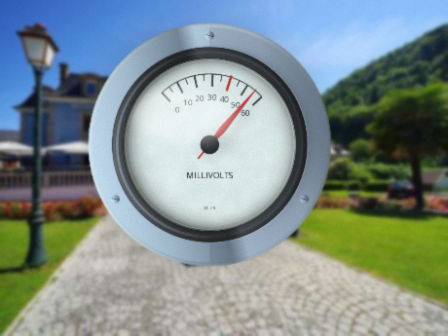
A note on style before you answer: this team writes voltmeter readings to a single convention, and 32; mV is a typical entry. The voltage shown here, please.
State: 55; mV
